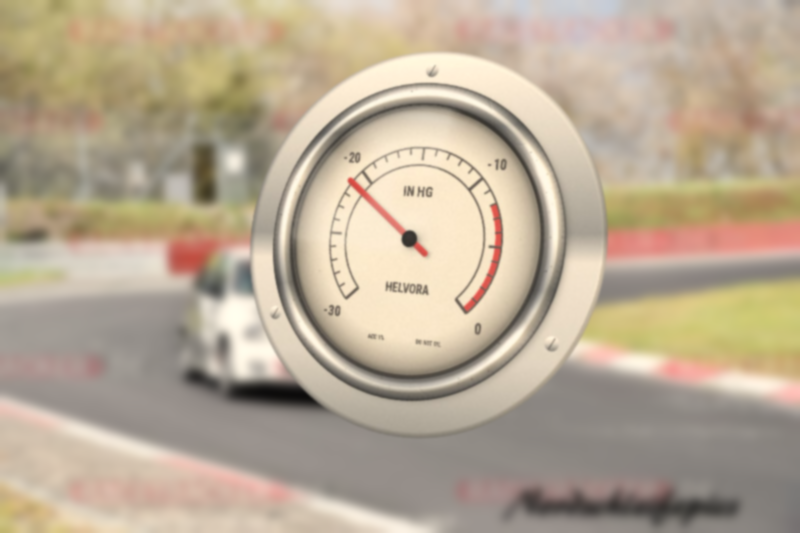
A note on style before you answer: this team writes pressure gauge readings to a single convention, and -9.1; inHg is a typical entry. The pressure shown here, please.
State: -21; inHg
